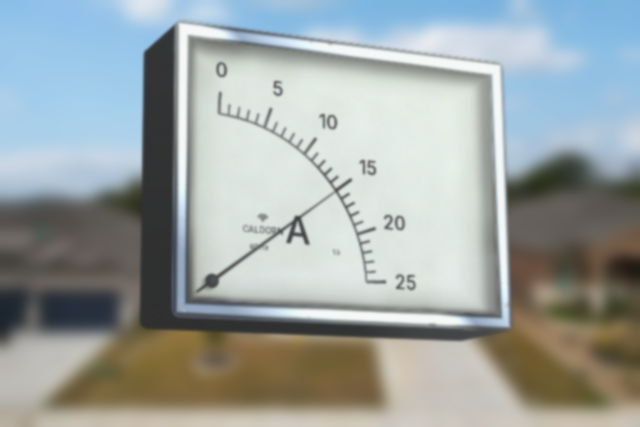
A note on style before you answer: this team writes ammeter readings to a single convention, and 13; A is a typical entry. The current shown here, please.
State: 15; A
